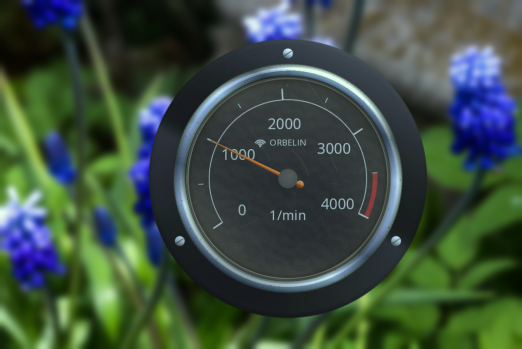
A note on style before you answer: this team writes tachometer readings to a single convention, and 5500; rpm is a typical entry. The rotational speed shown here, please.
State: 1000; rpm
